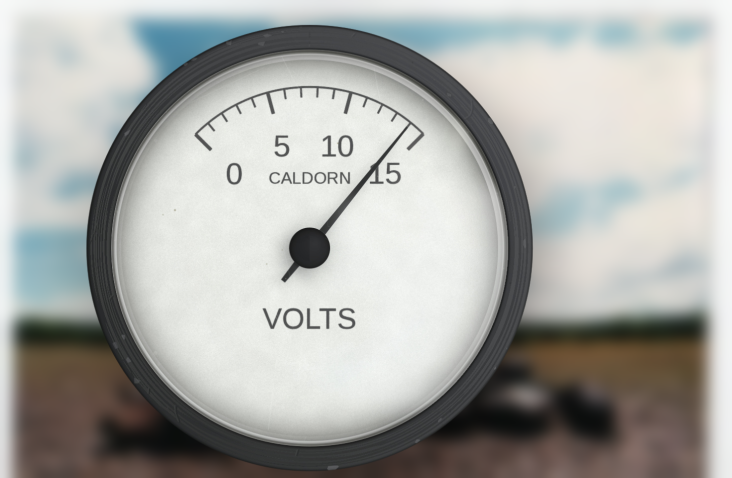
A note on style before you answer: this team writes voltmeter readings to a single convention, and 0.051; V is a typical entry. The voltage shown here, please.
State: 14; V
